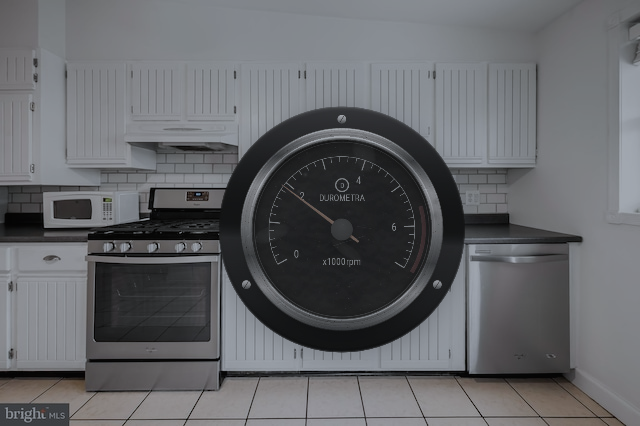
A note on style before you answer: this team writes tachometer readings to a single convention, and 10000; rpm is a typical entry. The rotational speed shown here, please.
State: 1900; rpm
